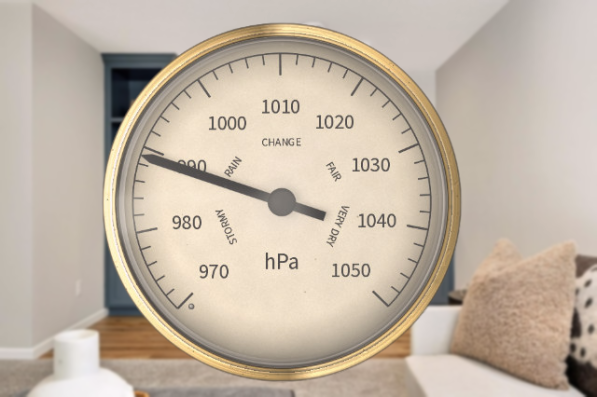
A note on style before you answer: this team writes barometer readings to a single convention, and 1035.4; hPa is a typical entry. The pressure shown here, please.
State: 989; hPa
